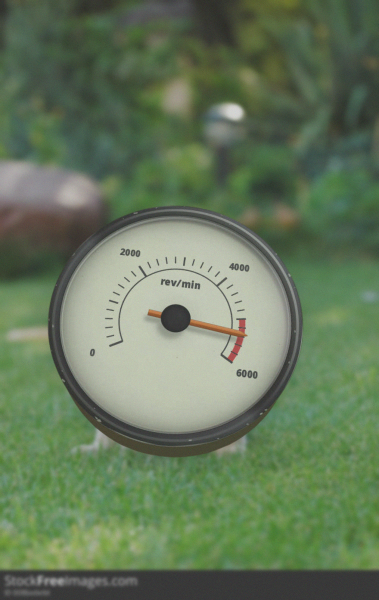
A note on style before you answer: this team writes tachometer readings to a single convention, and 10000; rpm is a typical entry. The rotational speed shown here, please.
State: 5400; rpm
